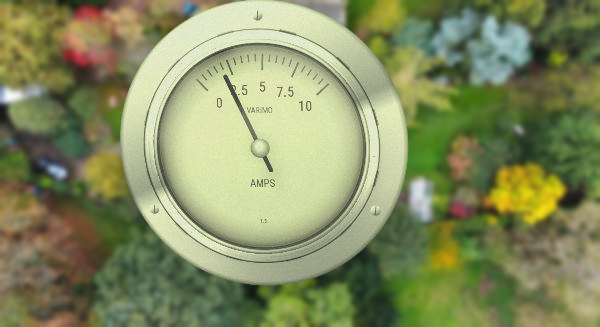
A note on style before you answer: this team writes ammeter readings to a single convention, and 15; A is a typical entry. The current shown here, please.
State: 2; A
